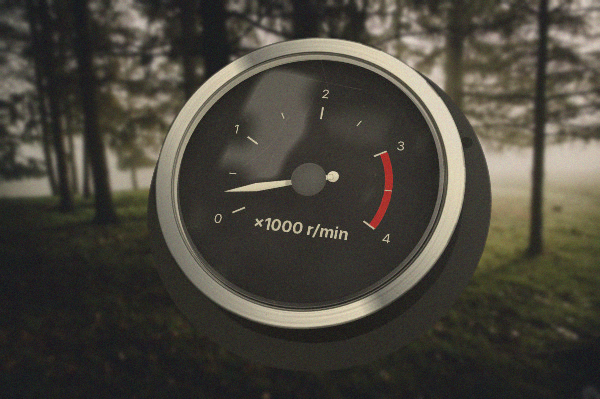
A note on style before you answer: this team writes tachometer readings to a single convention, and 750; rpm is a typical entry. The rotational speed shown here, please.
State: 250; rpm
